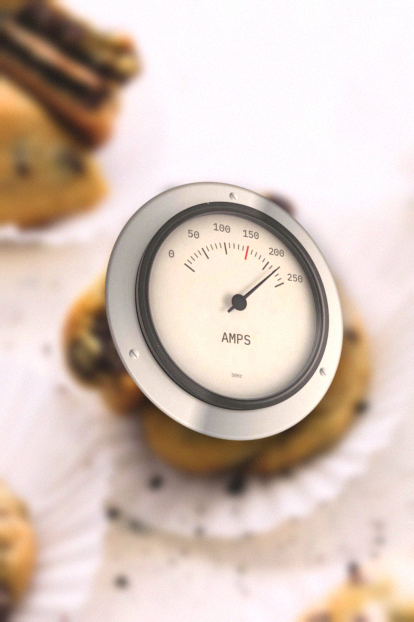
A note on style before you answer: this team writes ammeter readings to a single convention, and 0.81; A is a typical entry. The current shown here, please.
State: 220; A
